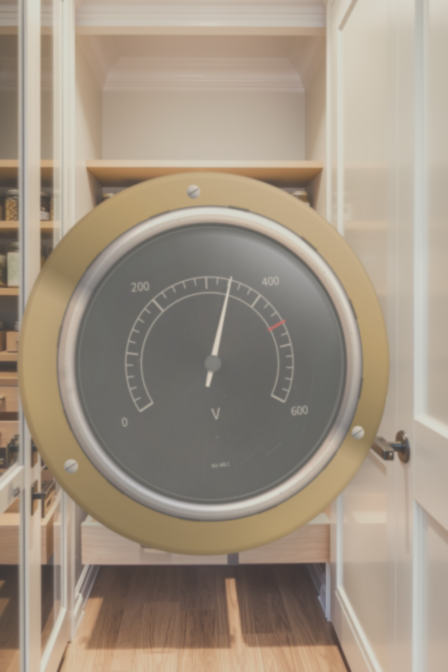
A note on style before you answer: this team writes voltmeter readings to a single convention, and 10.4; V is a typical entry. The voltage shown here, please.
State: 340; V
